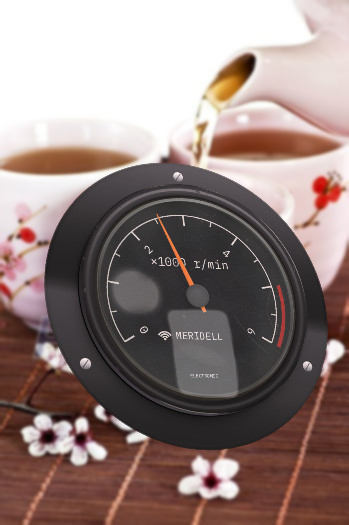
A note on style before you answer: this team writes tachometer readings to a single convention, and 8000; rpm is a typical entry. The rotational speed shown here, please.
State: 2500; rpm
